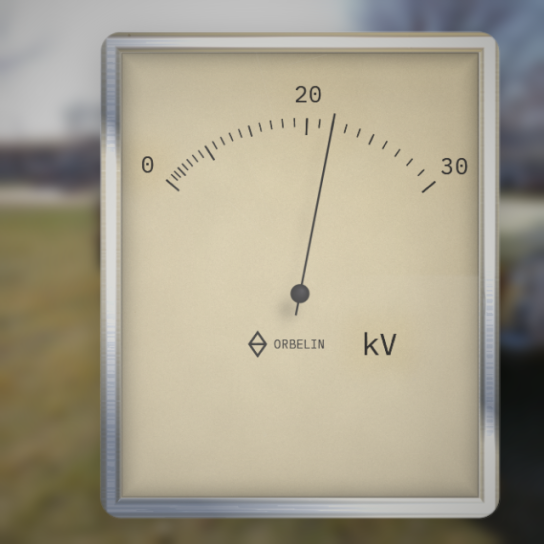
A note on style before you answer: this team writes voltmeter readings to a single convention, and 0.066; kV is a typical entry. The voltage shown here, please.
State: 22; kV
